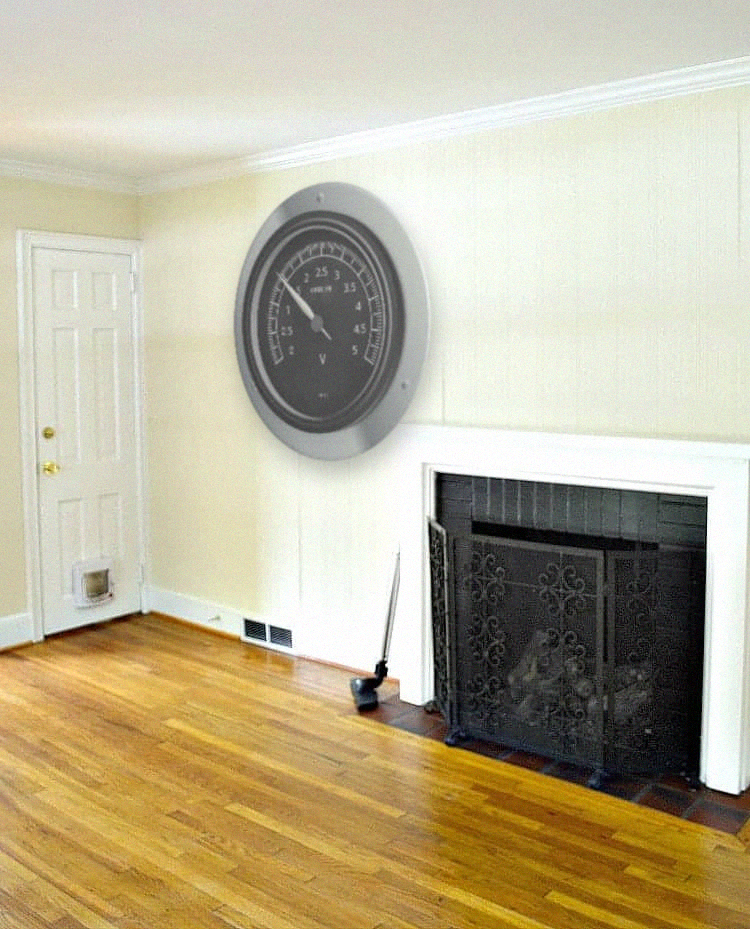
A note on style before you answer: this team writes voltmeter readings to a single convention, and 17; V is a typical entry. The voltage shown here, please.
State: 1.5; V
